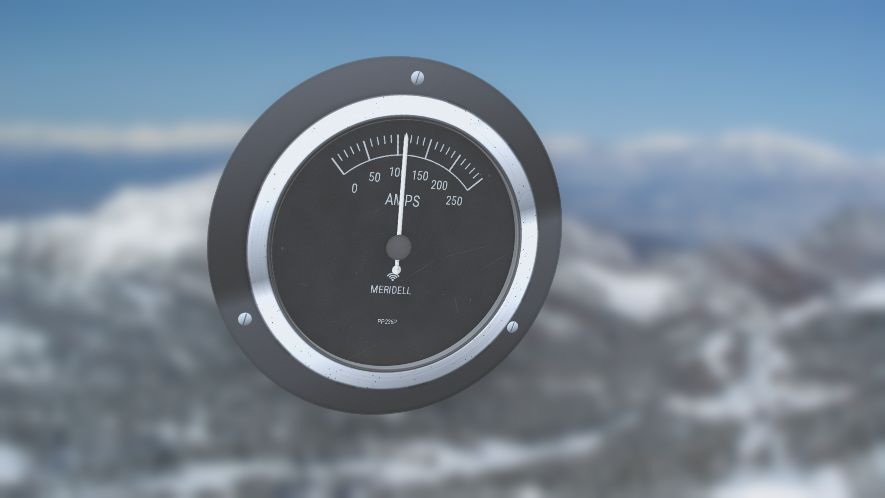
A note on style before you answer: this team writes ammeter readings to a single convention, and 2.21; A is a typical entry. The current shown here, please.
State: 110; A
